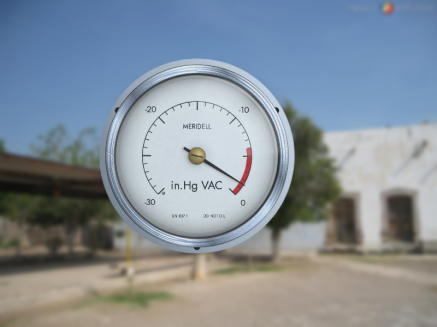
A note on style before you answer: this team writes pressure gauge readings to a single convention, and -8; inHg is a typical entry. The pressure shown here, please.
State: -1.5; inHg
